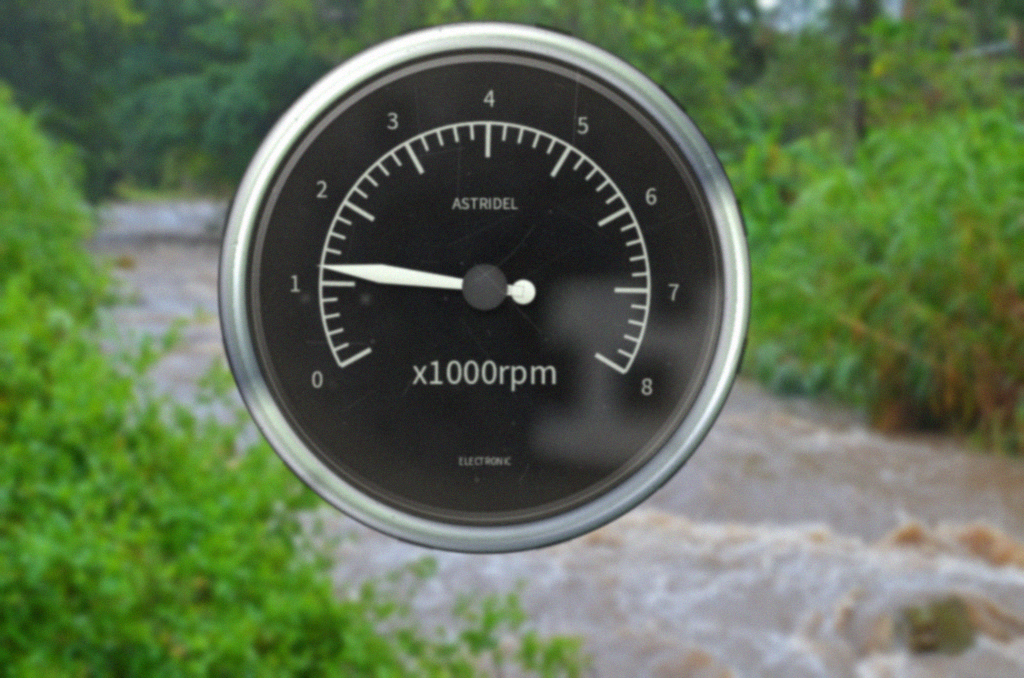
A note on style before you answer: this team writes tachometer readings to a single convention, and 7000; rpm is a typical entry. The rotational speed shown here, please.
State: 1200; rpm
